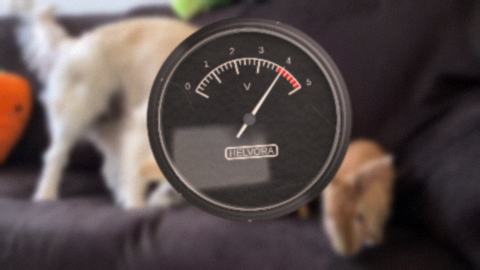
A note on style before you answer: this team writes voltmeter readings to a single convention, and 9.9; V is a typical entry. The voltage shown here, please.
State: 4; V
